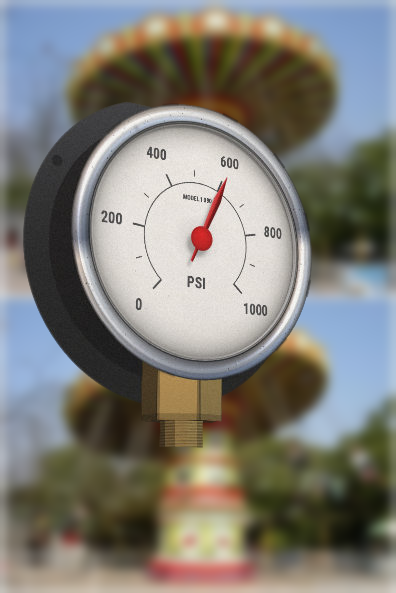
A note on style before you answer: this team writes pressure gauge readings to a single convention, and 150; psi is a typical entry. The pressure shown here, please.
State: 600; psi
